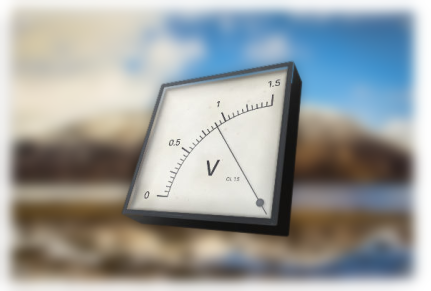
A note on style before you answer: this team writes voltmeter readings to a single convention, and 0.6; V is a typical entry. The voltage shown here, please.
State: 0.9; V
